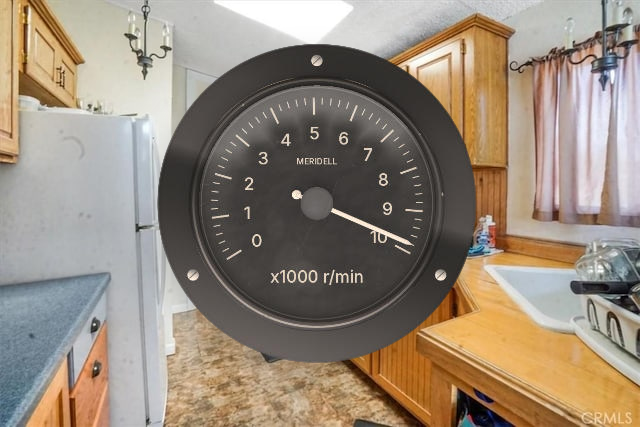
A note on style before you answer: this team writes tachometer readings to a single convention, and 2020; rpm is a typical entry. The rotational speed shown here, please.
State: 9800; rpm
